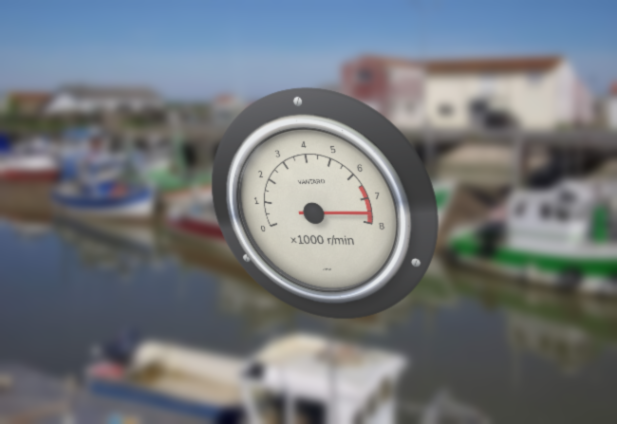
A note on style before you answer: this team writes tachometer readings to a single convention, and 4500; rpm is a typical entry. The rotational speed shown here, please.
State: 7500; rpm
